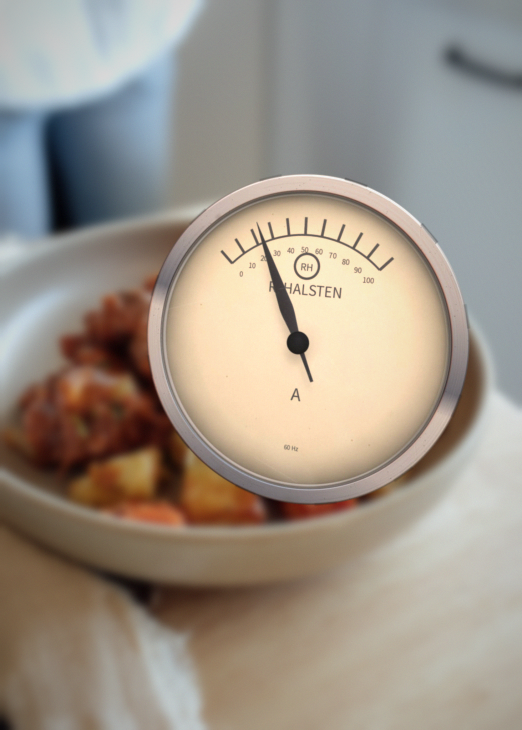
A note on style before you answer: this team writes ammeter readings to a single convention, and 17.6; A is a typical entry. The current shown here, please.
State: 25; A
